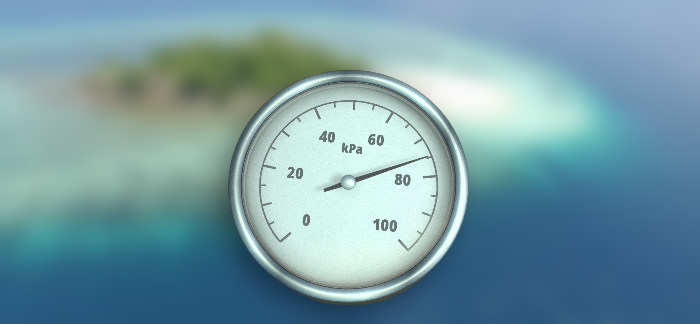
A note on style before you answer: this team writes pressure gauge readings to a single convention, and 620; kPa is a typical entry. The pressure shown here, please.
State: 75; kPa
